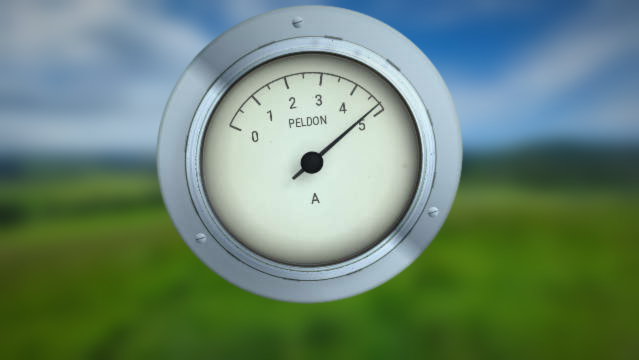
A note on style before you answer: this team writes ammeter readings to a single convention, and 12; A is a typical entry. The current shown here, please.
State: 4.75; A
